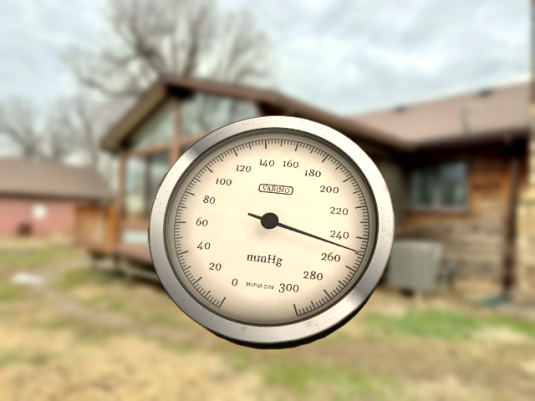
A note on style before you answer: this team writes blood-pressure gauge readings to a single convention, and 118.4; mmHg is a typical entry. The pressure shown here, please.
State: 250; mmHg
